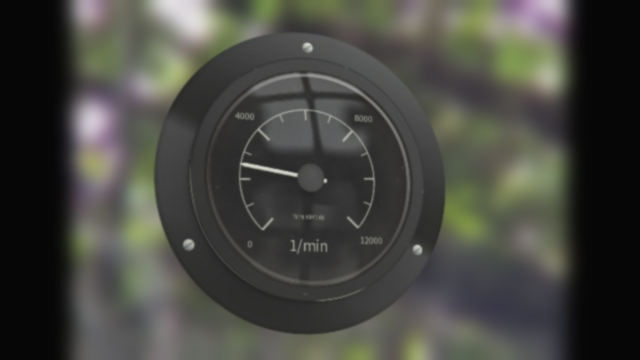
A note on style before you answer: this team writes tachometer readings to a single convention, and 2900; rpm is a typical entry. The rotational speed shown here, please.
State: 2500; rpm
